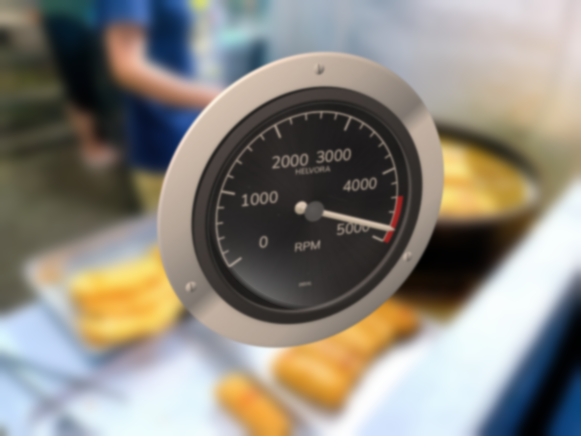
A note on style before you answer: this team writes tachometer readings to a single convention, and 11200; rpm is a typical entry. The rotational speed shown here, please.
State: 4800; rpm
